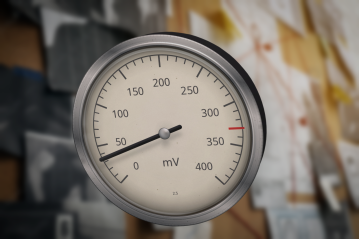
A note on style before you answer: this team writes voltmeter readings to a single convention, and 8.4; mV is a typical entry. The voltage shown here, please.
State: 35; mV
